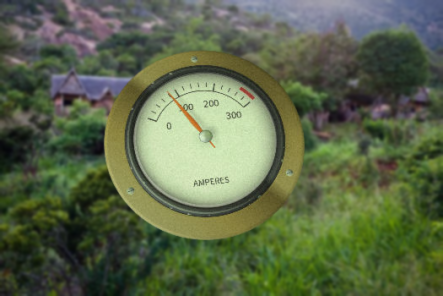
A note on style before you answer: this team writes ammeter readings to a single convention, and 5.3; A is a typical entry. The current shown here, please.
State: 80; A
